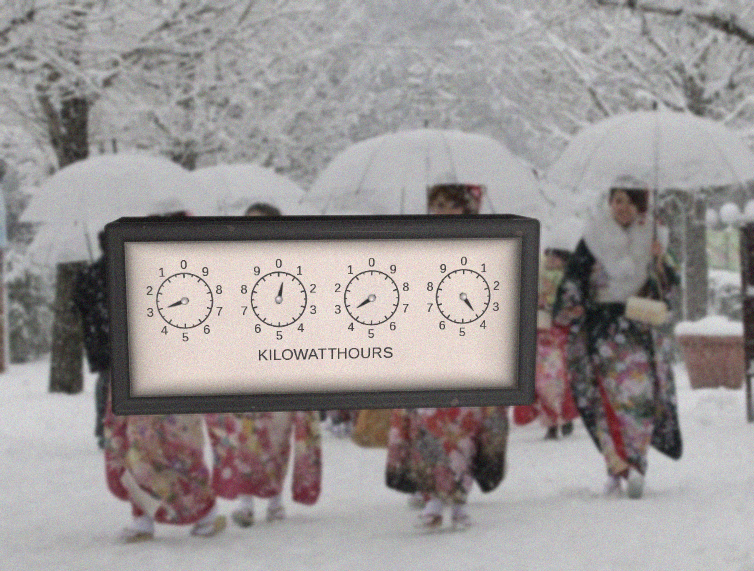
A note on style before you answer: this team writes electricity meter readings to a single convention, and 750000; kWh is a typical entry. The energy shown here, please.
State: 3034; kWh
